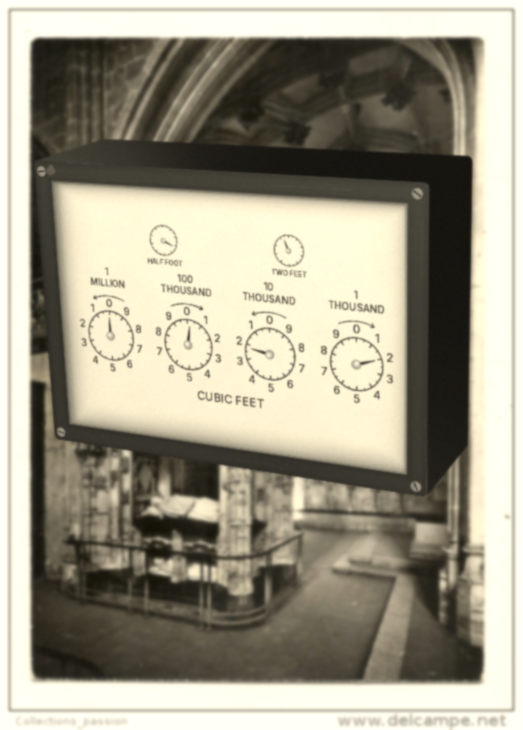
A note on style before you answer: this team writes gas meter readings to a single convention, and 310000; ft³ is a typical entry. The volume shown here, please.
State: 2200; ft³
